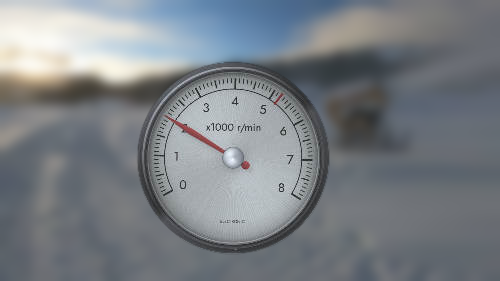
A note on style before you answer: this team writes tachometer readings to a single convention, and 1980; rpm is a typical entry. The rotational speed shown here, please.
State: 2000; rpm
